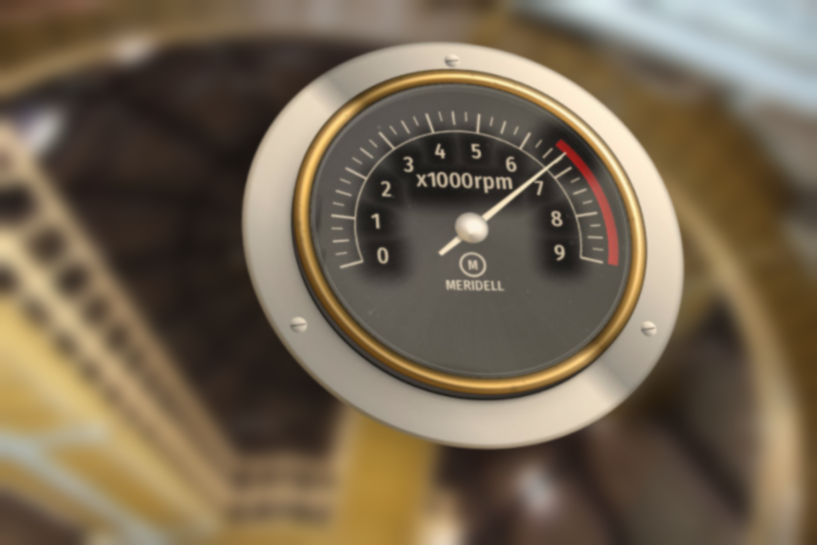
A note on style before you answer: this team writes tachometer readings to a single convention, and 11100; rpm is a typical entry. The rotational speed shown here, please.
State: 6750; rpm
